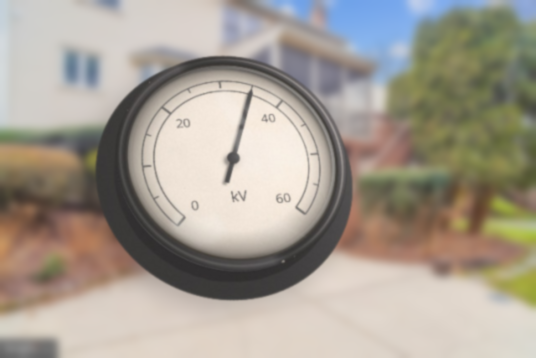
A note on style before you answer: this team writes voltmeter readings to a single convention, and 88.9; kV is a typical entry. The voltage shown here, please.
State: 35; kV
